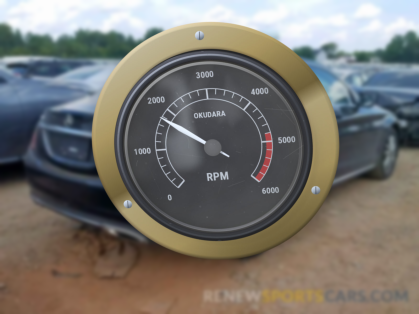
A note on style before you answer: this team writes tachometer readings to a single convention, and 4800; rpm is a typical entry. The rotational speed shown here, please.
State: 1800; rpm
